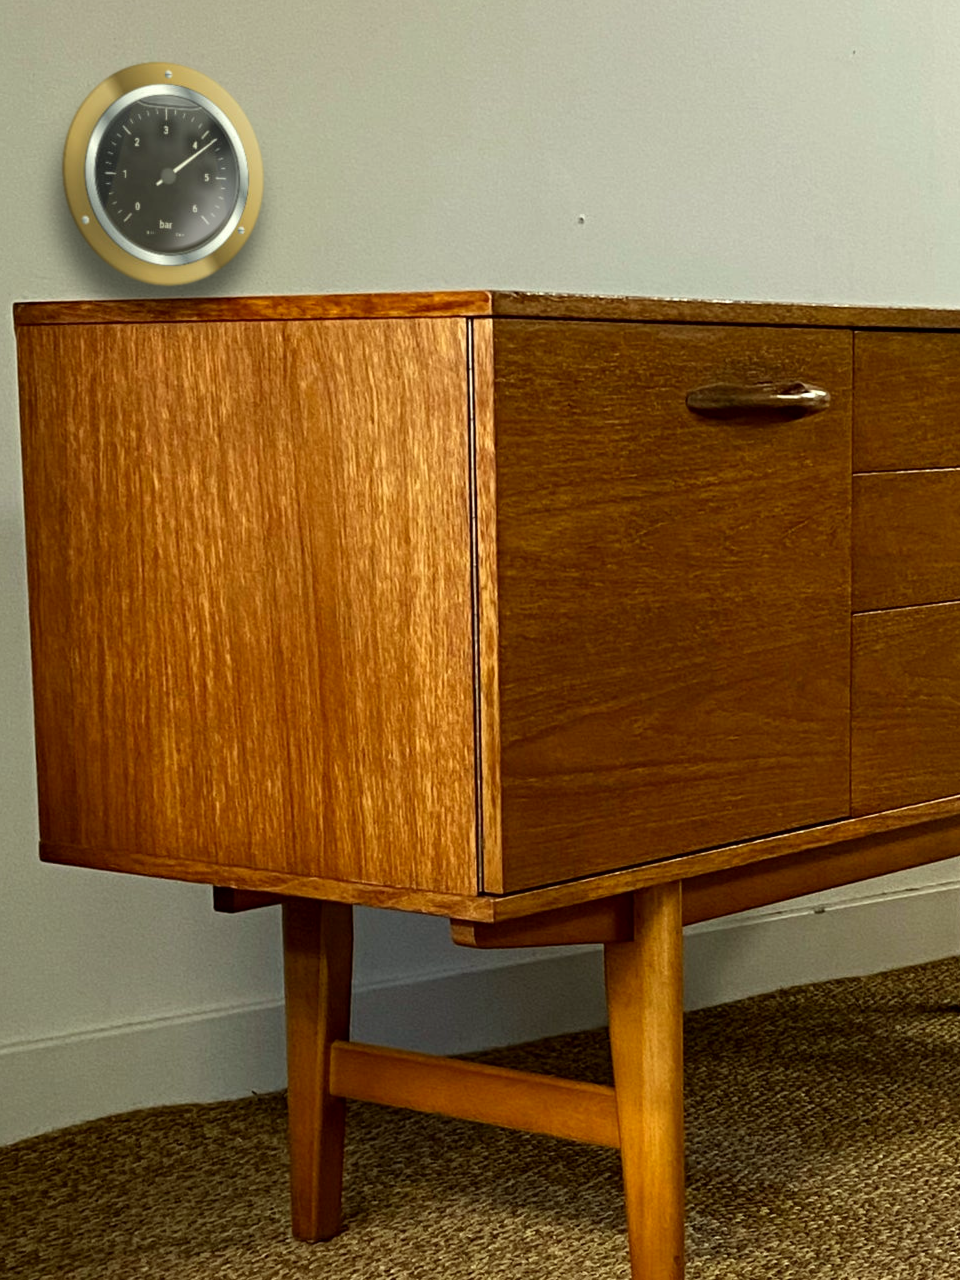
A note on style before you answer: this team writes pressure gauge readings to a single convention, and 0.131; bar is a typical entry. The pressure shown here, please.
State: 4.2; bar
